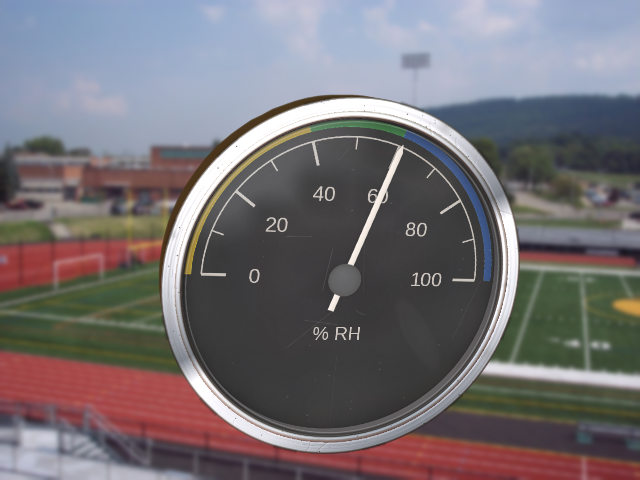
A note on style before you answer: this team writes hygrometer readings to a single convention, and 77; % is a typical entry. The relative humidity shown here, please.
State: 60; %
